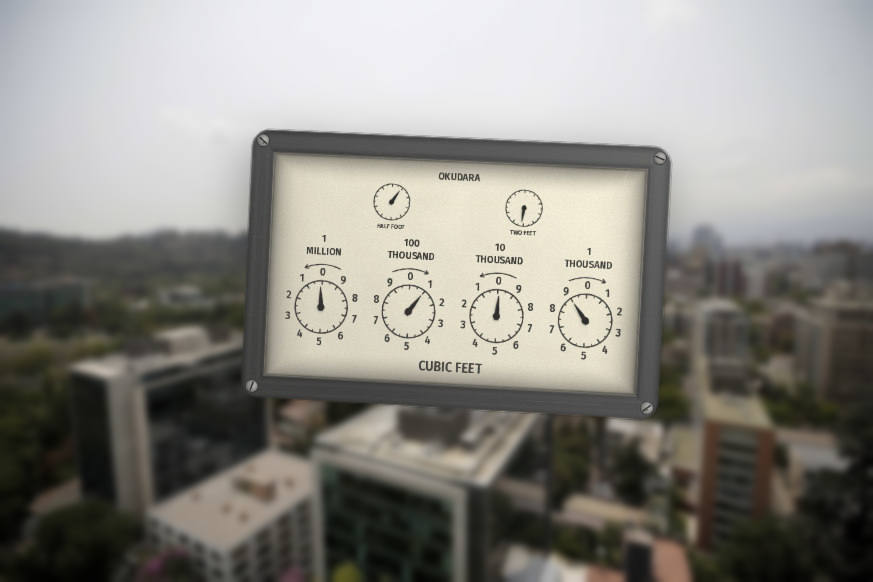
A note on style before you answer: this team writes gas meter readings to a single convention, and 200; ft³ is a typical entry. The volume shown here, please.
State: 9900; ft³
